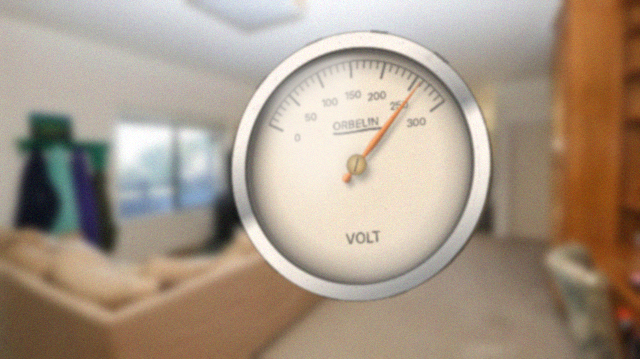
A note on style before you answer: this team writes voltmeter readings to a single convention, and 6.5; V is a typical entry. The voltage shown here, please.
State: 260; V
